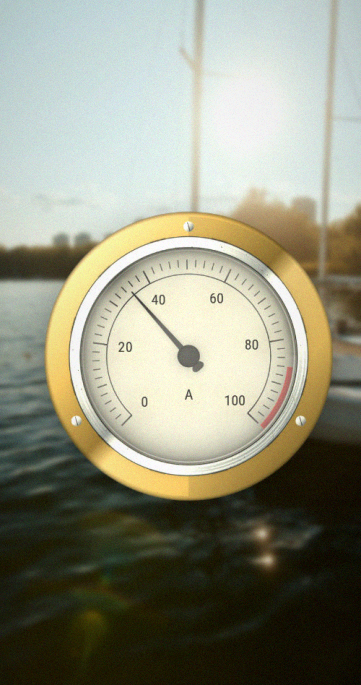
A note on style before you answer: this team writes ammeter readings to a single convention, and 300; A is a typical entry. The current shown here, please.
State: 35; A
